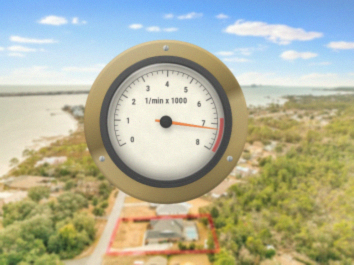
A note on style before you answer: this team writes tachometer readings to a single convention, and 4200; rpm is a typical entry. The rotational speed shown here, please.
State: 7200; rpm
